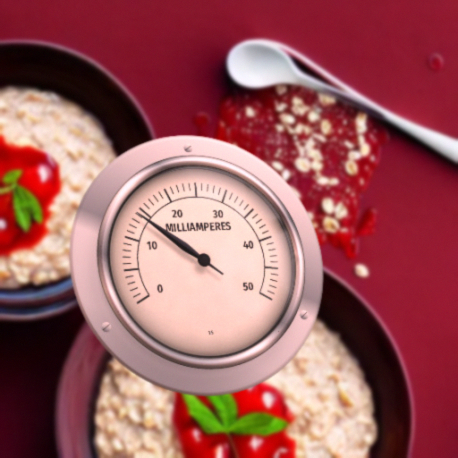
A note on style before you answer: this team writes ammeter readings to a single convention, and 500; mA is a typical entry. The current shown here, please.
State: 14; mA
